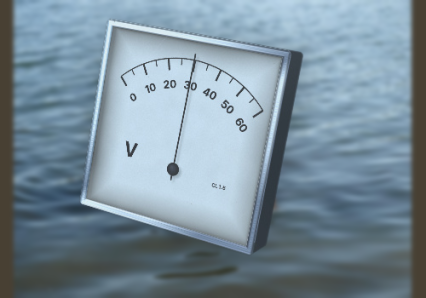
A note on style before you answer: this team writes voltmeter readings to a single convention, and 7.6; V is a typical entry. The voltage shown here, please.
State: 30; V
